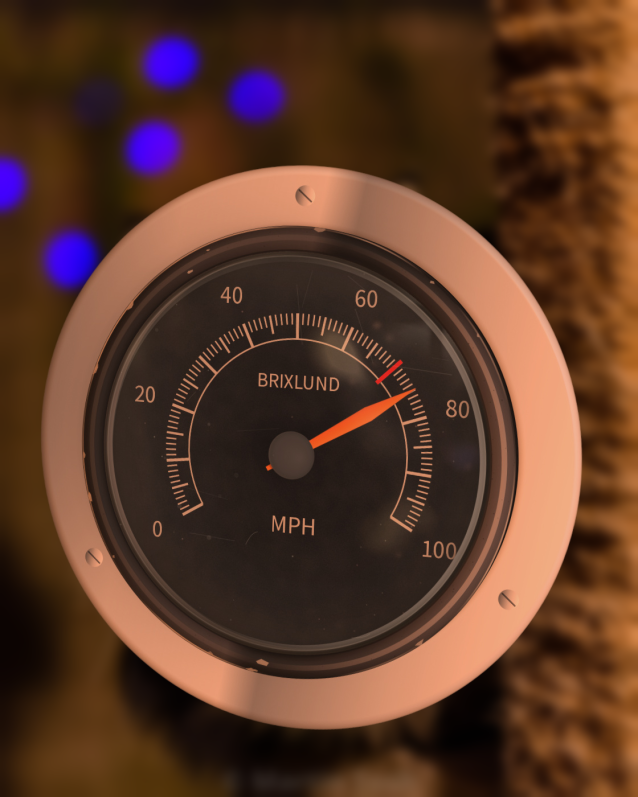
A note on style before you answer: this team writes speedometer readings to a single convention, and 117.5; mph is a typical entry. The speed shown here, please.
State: 75; mph
